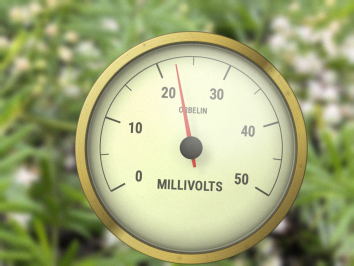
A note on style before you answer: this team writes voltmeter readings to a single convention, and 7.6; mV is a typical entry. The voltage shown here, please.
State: 22.5; mV
